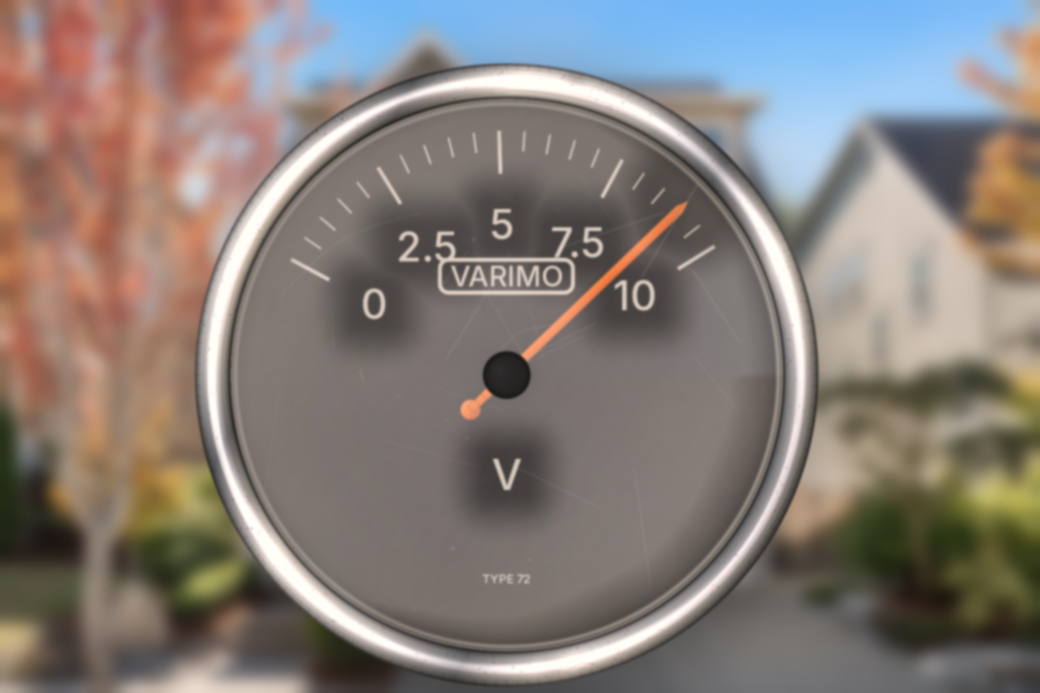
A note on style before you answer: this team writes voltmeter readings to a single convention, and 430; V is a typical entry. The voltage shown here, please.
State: 9; V
